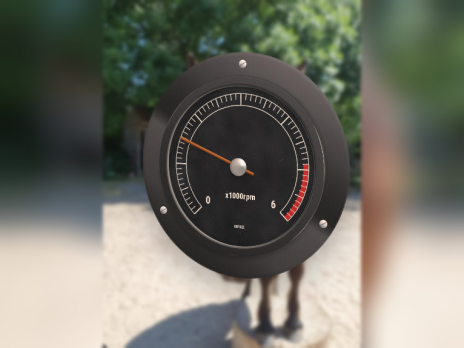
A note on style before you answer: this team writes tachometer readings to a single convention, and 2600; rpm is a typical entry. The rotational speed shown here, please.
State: 1500; rpm
